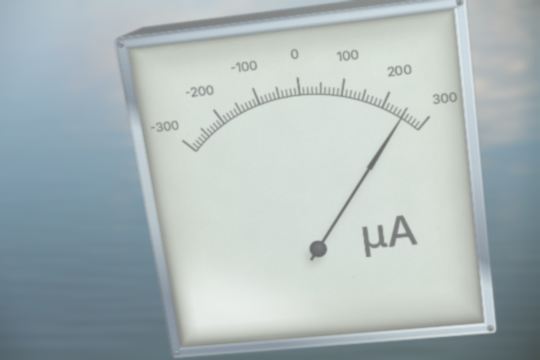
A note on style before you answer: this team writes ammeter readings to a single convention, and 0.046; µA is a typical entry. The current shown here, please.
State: 250; µA
